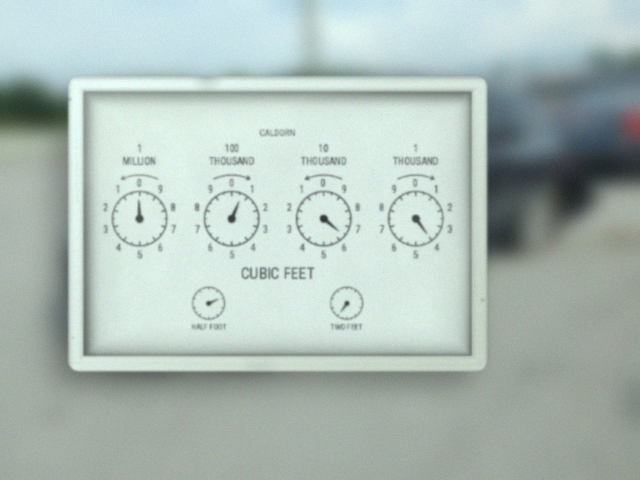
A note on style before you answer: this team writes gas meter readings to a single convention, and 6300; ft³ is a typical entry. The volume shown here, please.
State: 6400; ft³
